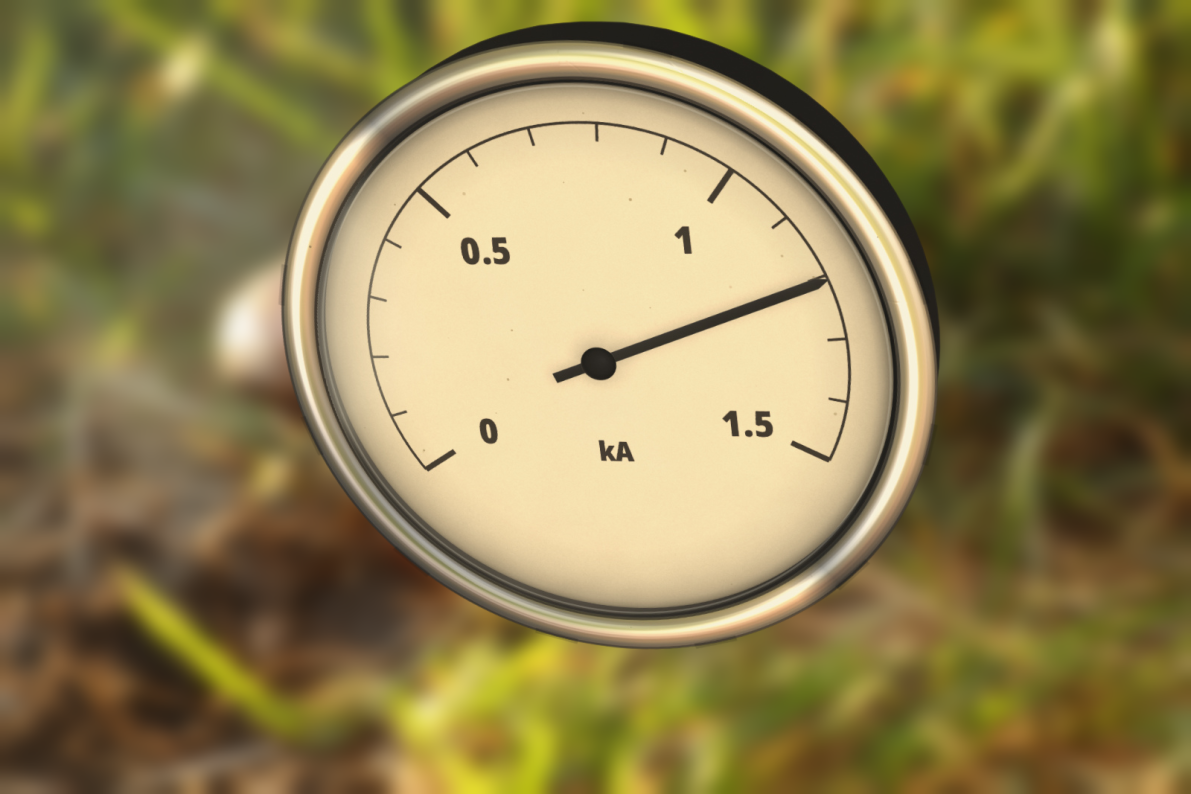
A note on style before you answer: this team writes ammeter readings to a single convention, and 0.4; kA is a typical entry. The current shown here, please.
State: 1.2; kA
